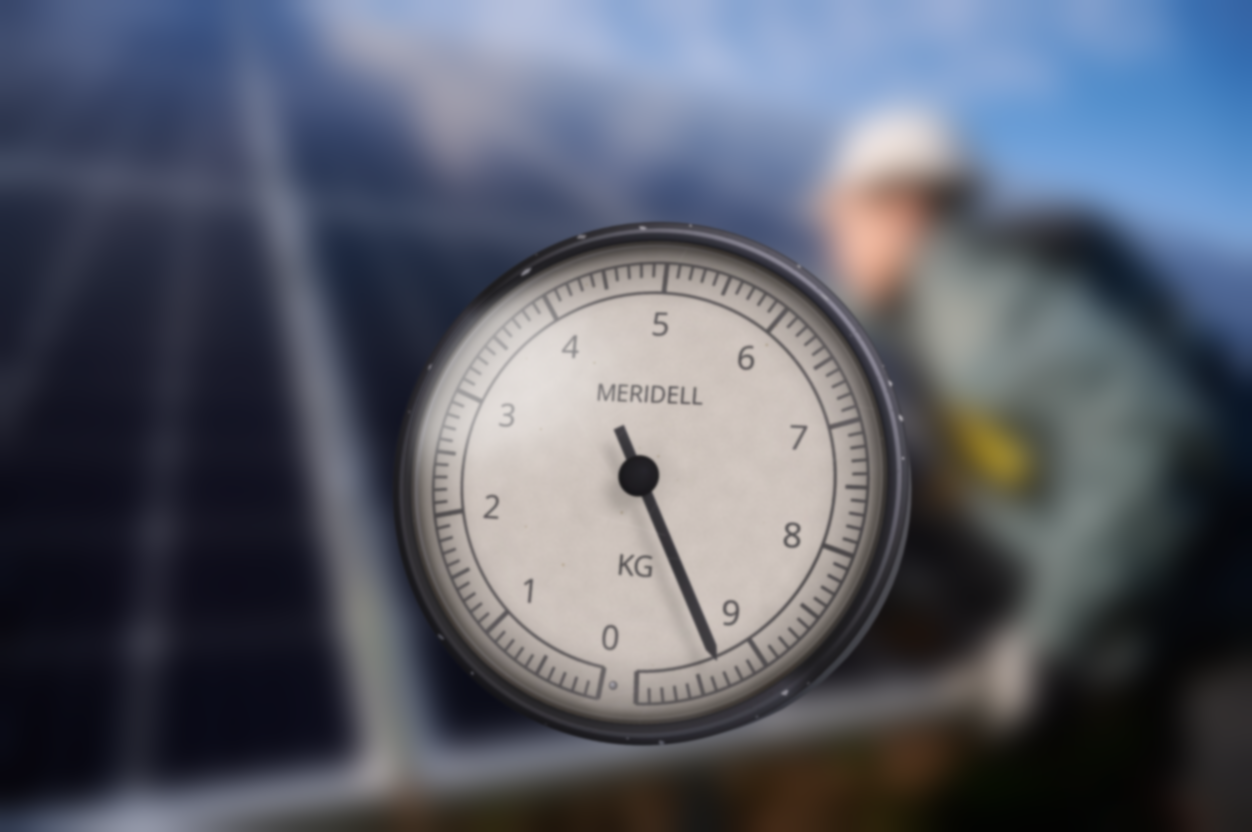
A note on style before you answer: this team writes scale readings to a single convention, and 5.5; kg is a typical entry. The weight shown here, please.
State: 9.3; kg
